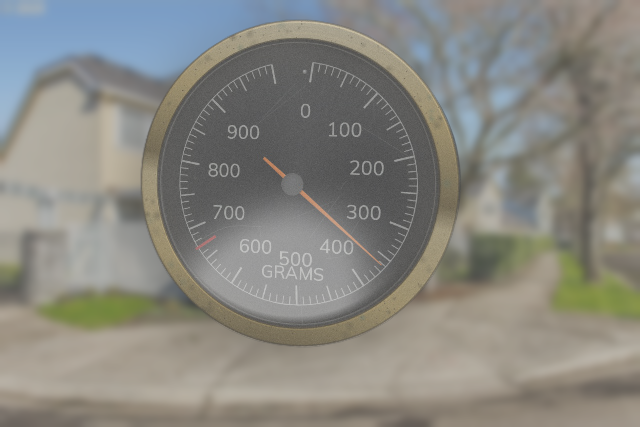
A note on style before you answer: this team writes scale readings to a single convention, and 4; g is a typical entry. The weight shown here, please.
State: 360; g
